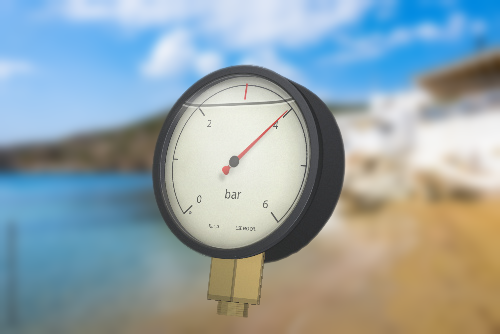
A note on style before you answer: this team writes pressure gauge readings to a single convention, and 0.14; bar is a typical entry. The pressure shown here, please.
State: 4; bar
